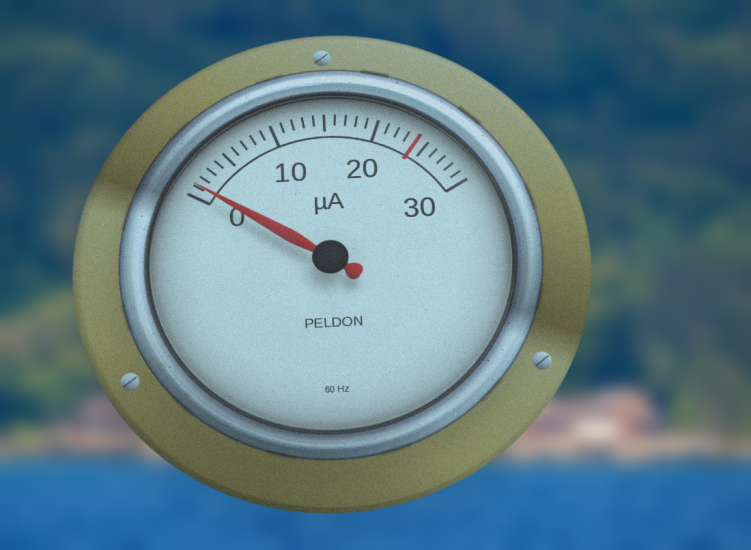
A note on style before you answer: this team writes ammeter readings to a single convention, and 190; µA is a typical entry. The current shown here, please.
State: 1; µA
